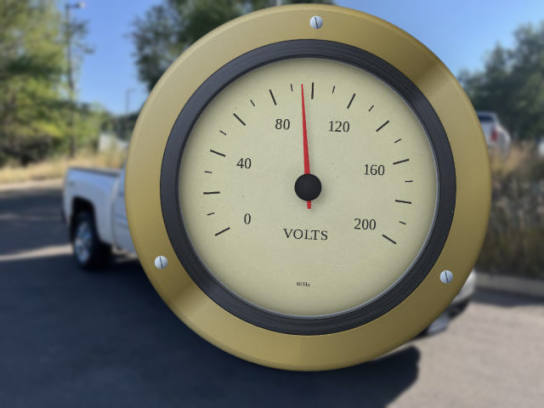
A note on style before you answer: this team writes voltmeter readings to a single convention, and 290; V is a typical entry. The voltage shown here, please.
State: 95; V
